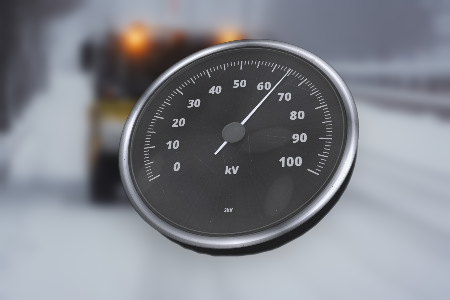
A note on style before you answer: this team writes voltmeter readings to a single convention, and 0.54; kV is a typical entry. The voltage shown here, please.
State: 65; kV
